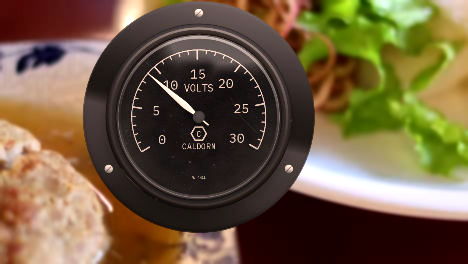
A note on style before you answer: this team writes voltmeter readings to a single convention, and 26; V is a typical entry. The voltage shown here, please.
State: 9; V
